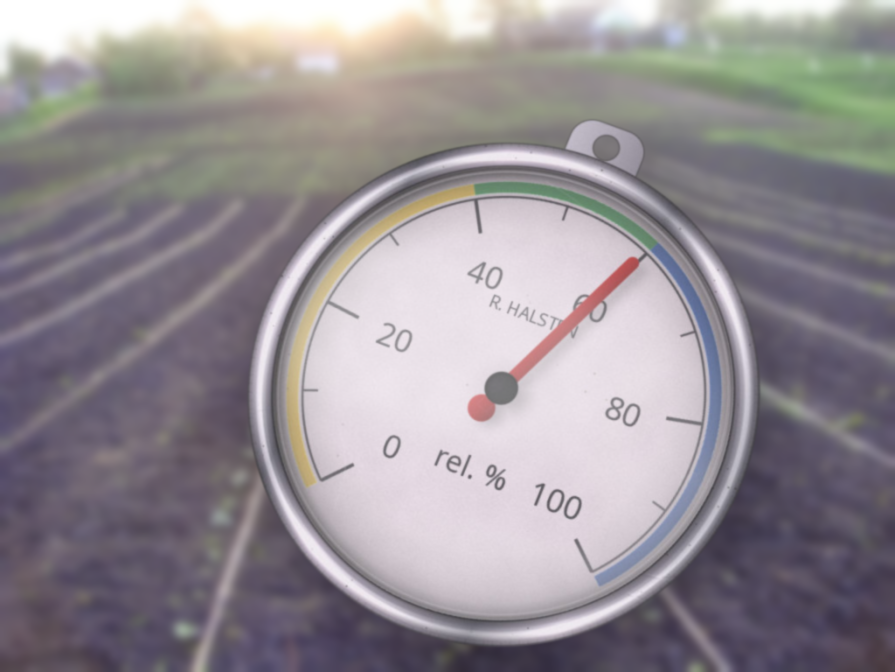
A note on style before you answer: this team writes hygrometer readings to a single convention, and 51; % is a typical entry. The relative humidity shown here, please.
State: 60; %
